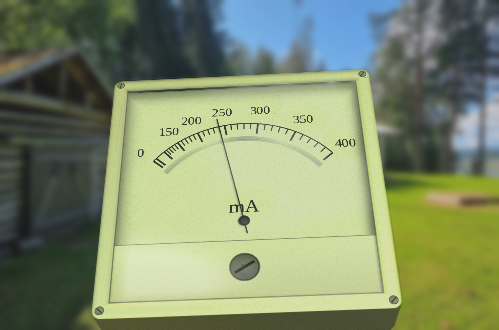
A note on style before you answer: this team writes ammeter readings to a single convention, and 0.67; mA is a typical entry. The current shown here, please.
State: 240; mA
